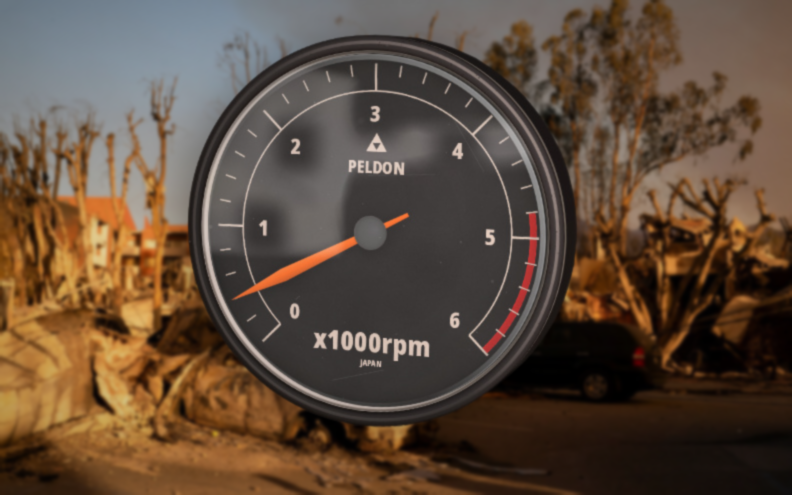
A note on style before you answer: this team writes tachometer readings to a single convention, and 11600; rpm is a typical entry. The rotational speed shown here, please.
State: 400; rpm
